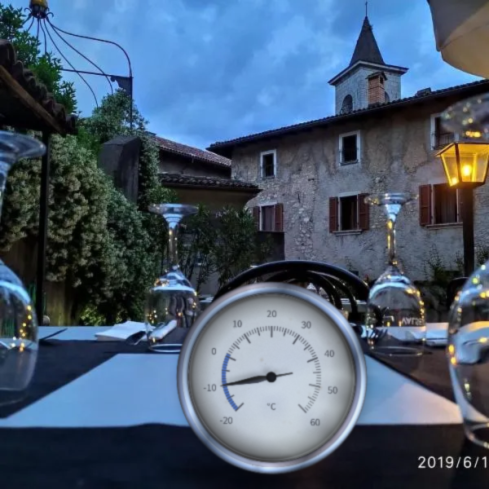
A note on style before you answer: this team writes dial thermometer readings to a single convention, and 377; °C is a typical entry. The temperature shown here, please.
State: -10; °C
